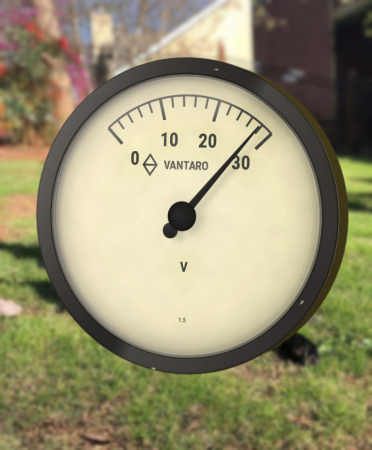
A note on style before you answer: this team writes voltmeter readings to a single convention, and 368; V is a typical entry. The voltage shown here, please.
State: 28; V
